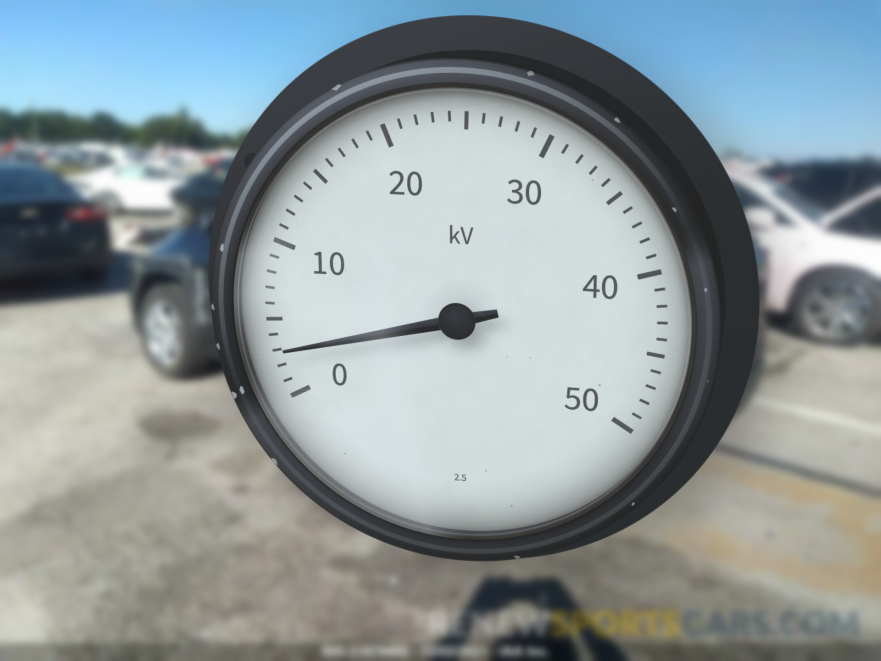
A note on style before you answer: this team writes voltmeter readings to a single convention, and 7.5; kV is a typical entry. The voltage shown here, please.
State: 3; kV
